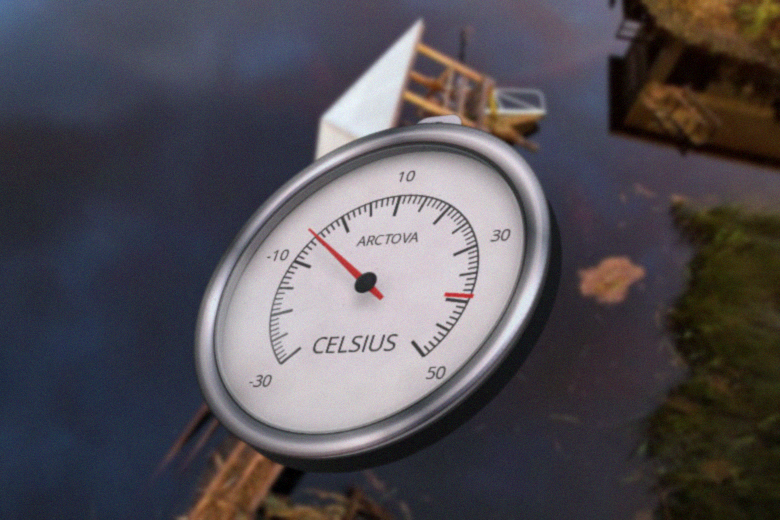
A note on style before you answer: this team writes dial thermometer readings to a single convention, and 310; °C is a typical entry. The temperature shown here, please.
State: -5; °C
